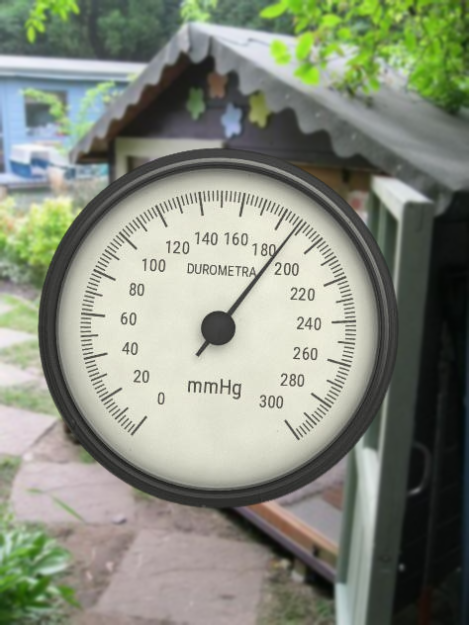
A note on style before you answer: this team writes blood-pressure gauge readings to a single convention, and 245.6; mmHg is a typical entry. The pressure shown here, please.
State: 188; mmHg
